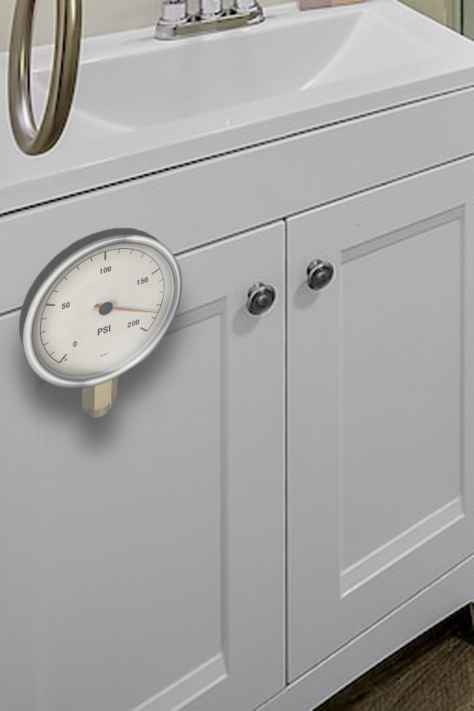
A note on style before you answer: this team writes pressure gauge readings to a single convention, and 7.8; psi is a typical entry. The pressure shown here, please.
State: 185; psi
